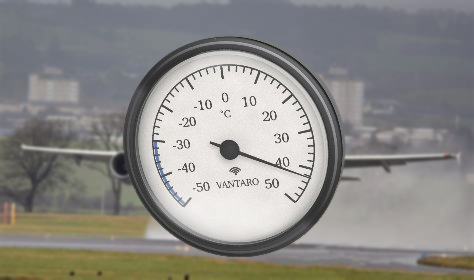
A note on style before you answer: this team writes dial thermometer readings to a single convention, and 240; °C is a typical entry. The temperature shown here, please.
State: 42; °C
